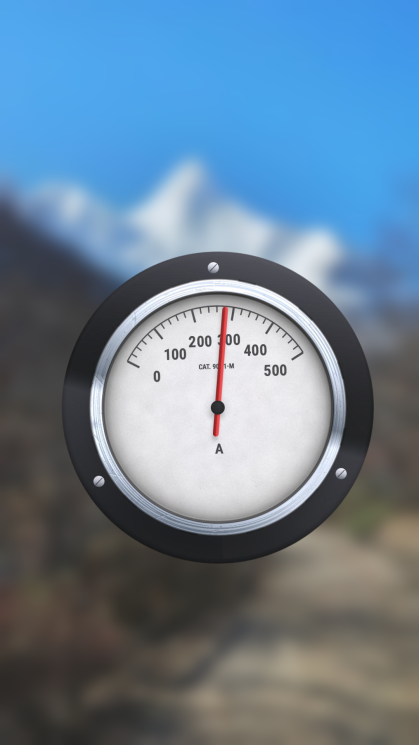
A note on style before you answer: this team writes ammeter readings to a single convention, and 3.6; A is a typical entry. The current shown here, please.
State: 280; A
